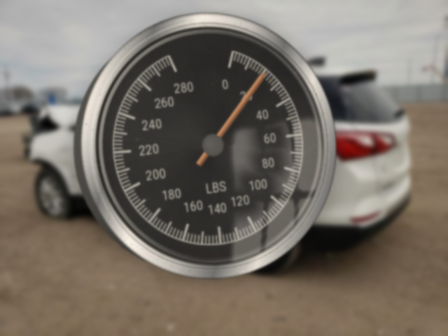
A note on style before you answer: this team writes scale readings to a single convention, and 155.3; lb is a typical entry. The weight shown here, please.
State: 20; lb
